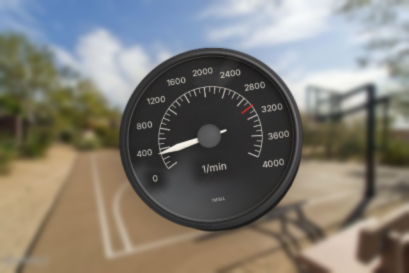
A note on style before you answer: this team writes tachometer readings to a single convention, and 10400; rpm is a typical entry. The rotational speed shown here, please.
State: 300; rpm
